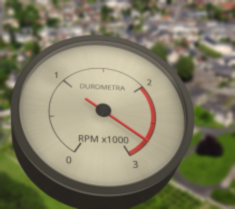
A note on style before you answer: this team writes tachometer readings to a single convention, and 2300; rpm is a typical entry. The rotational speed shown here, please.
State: 2750; rpm
